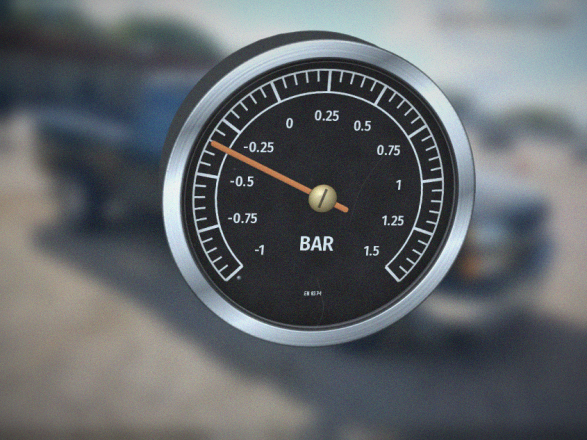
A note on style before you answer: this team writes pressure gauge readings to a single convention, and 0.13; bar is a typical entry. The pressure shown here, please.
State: -0.35; bar
